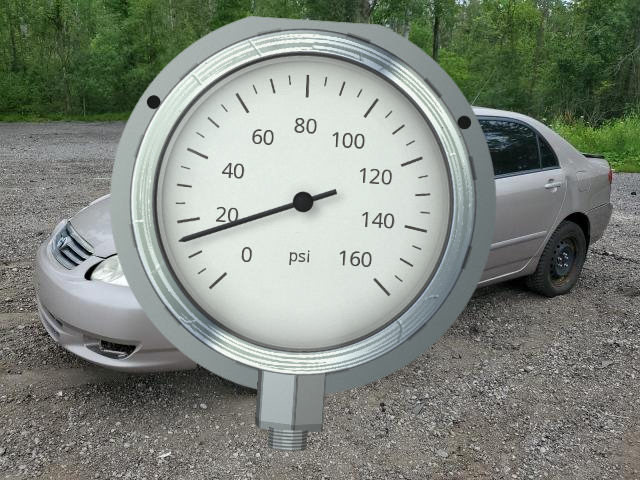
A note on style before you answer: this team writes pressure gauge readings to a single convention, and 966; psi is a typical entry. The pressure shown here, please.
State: 15; psi
